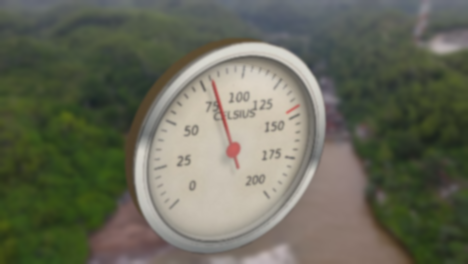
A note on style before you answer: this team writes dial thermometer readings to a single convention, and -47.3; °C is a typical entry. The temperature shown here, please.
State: 80; °C
